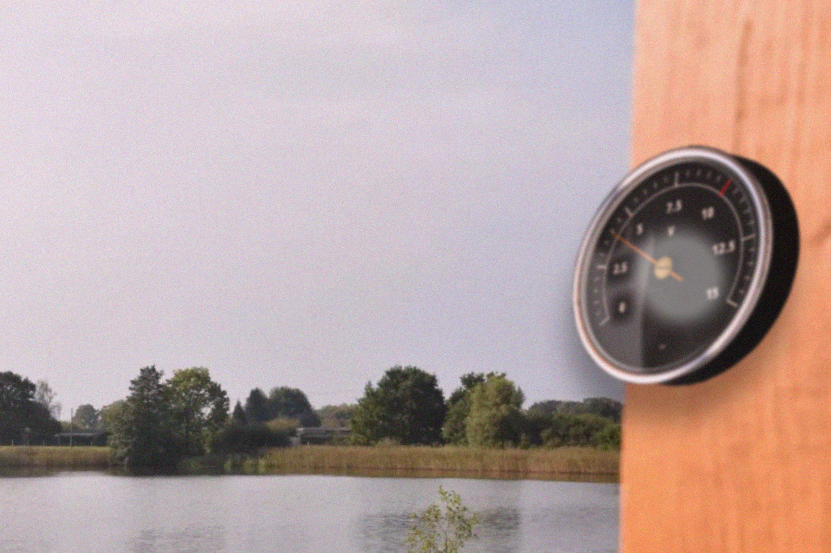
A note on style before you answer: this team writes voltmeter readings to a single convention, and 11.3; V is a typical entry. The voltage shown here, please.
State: 4; V
